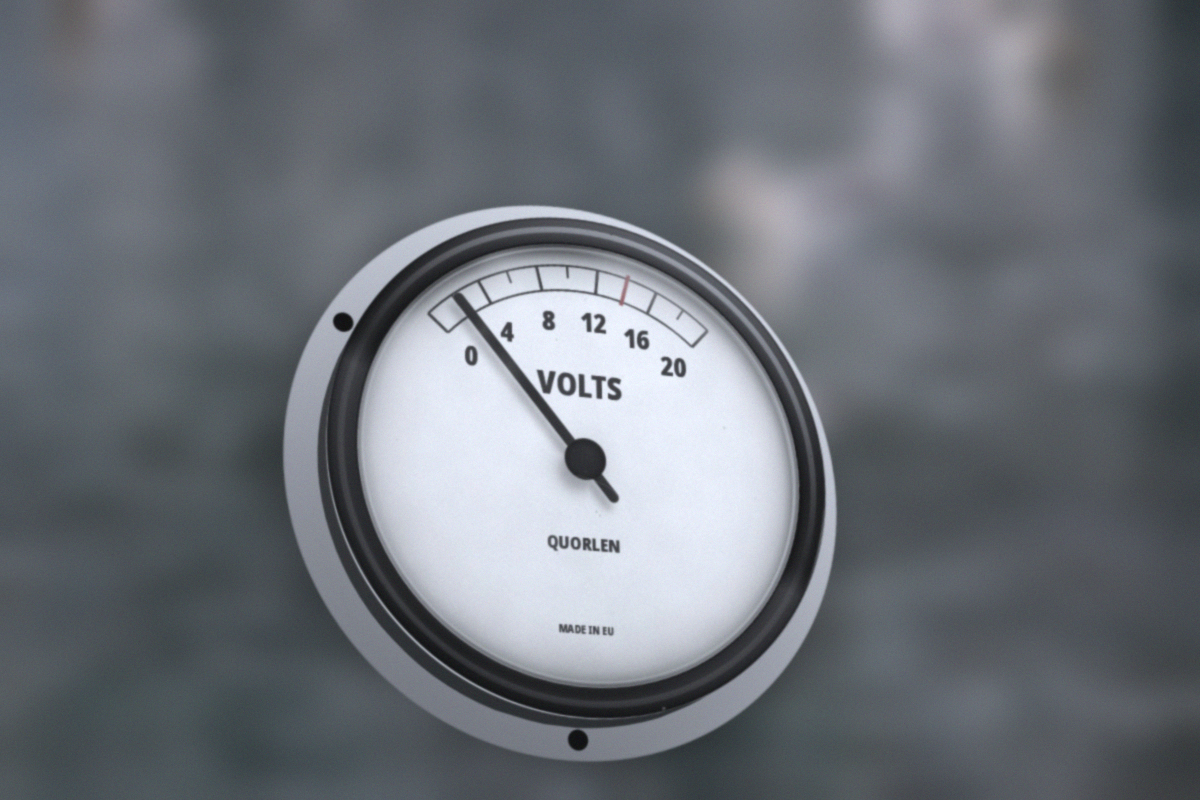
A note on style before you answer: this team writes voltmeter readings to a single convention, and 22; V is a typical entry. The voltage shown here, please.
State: 2; V
